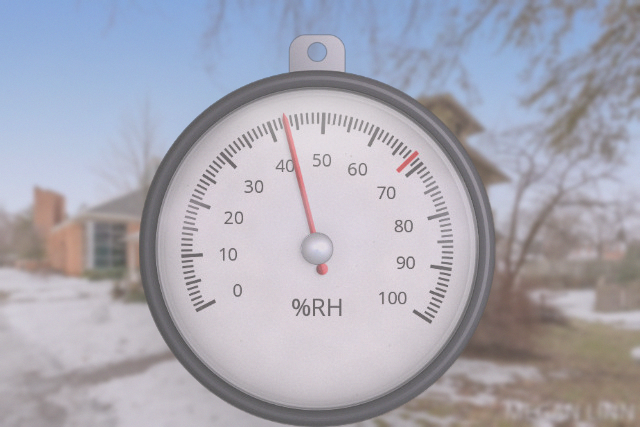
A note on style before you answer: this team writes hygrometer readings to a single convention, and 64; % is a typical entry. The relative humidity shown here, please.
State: 43; %
